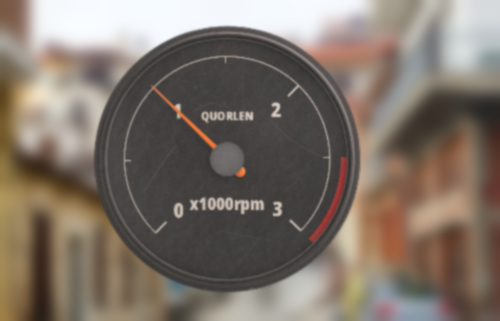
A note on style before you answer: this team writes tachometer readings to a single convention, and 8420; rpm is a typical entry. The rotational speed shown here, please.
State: 1000; rpm
